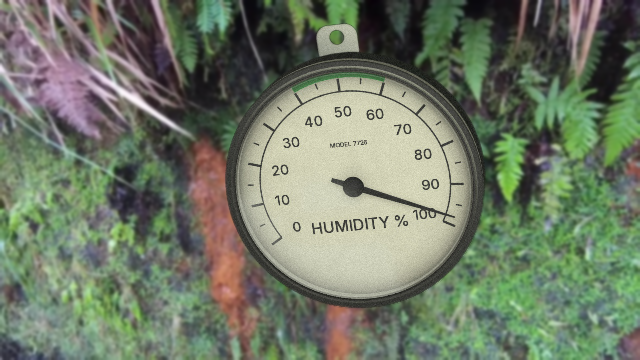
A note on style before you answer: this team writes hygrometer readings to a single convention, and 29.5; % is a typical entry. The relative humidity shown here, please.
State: 97.5; %
